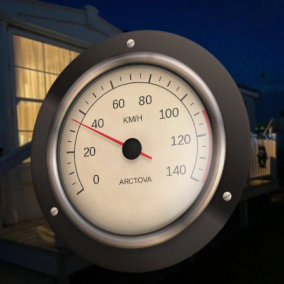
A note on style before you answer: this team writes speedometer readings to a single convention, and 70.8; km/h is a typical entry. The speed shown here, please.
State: 35; km/h
